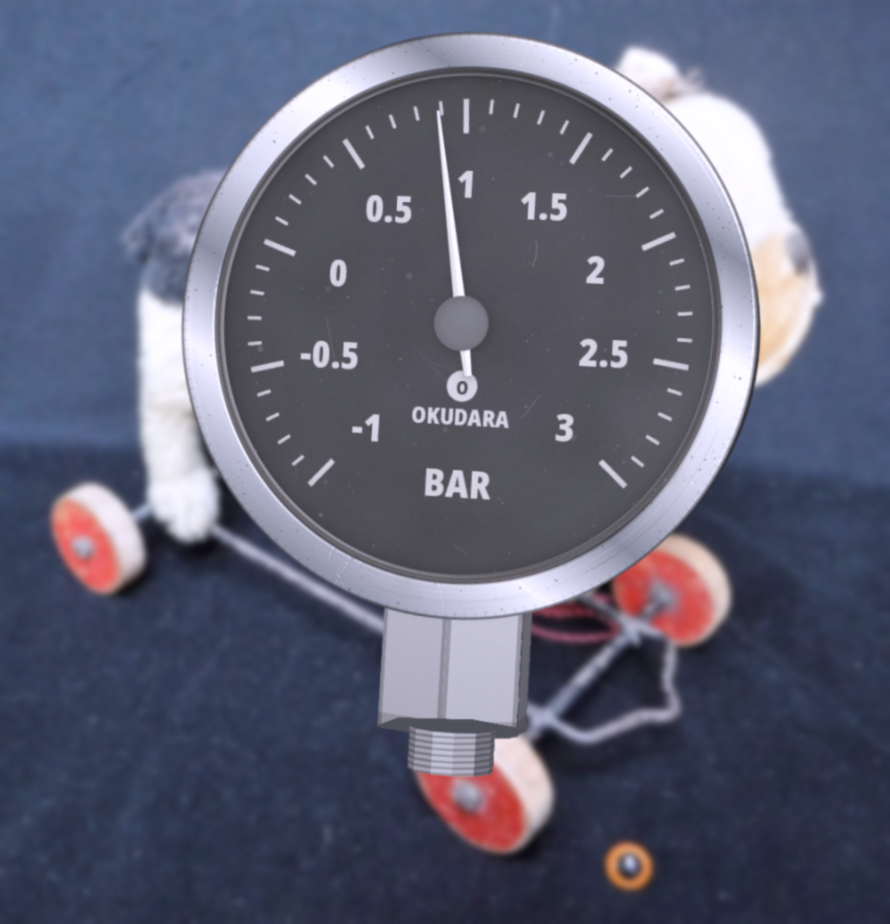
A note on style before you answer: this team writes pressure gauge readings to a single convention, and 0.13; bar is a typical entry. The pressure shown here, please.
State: 0.9; bar
